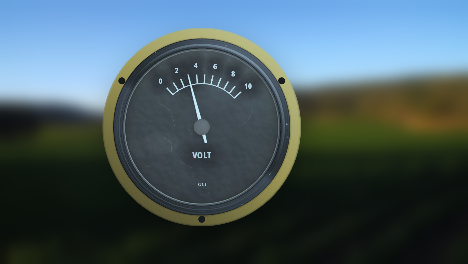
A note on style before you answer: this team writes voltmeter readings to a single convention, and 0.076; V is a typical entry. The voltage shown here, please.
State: 3; V
